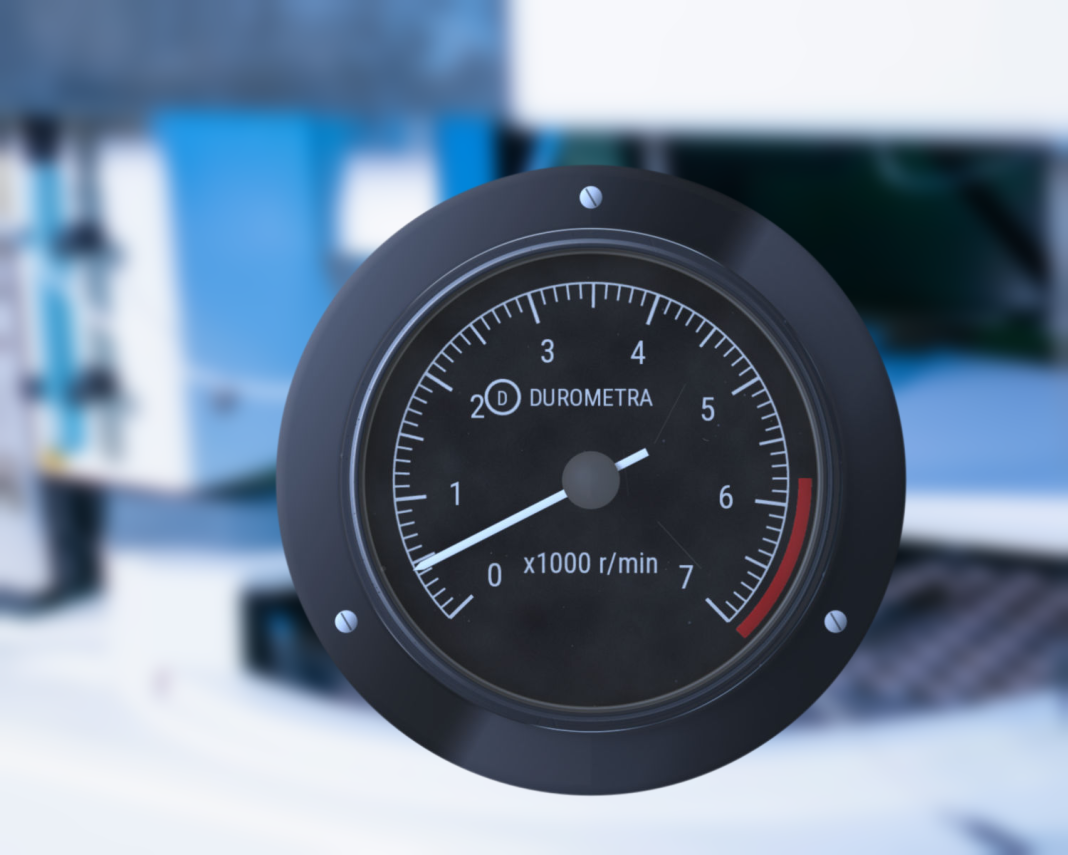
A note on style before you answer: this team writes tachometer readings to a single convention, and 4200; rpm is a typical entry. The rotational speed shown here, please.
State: 450; rpm
